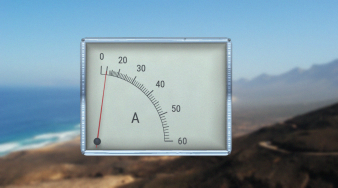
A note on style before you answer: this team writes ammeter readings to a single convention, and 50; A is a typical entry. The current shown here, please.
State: 10; A
